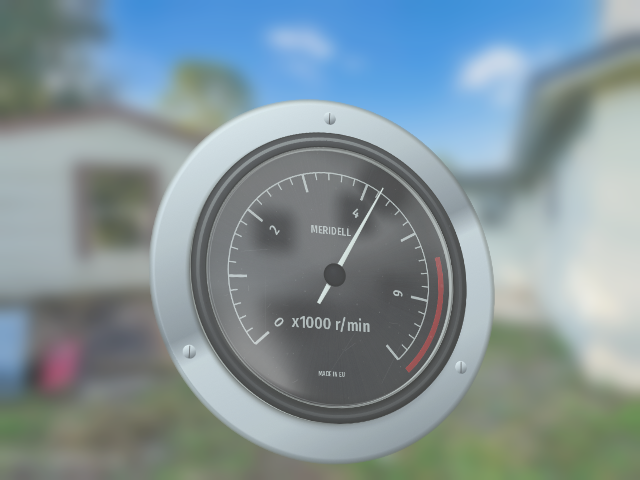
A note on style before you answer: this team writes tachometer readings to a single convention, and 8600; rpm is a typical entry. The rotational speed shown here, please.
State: 4200; rpm
